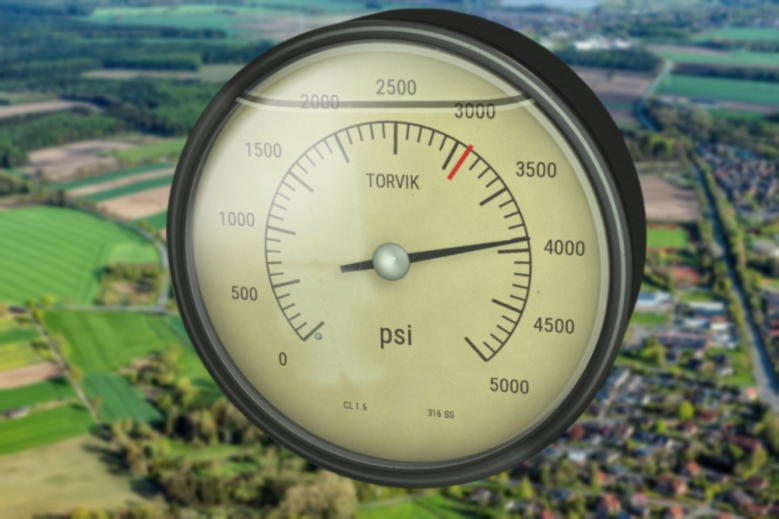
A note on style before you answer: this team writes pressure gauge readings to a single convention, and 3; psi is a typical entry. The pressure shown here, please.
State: 3900; psi
